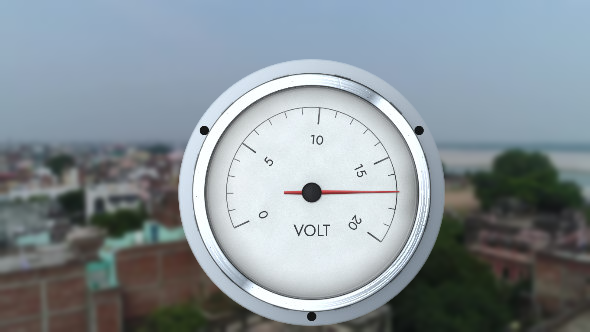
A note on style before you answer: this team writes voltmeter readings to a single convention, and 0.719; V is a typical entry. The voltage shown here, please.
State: 17; V
